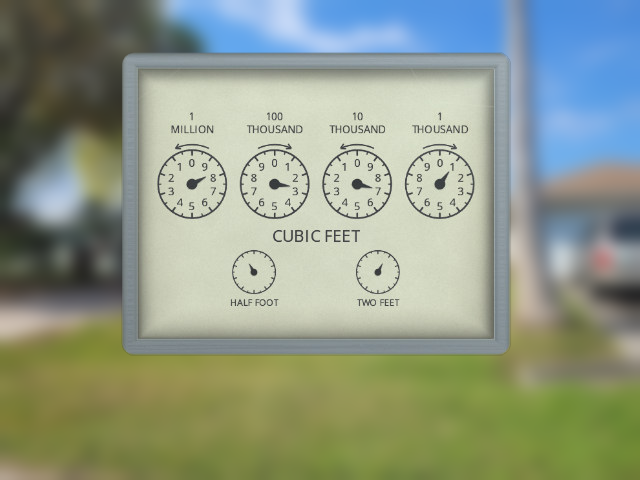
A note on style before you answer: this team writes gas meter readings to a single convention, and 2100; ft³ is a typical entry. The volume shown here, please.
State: 827100; ft³
